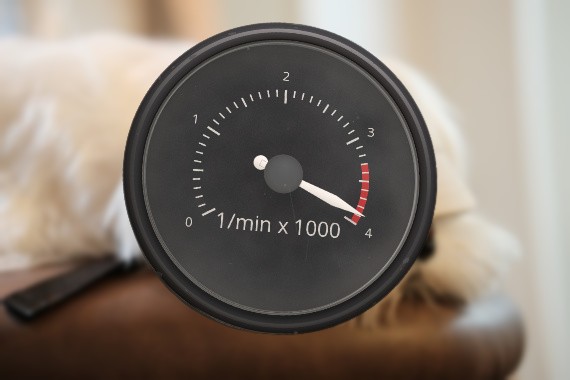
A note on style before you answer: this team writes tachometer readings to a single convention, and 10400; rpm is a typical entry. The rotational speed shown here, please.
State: 3900; rpm
